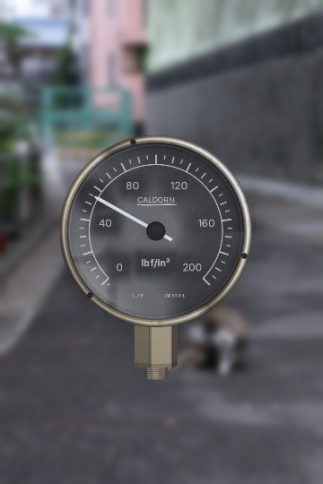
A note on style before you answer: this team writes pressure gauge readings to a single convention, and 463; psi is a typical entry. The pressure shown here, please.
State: 55; psi
